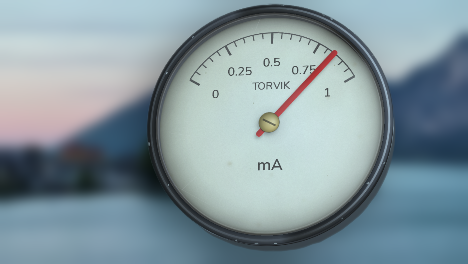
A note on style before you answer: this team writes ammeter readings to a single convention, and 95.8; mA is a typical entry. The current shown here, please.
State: 0.85; mA
